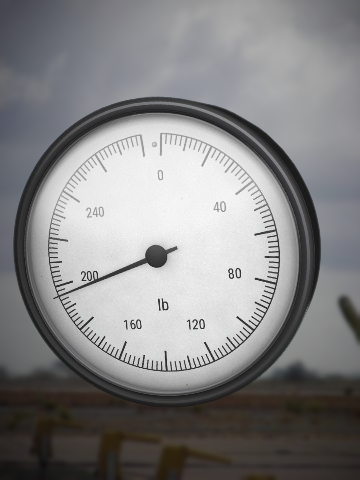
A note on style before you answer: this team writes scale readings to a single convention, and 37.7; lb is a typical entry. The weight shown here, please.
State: 196; lb
